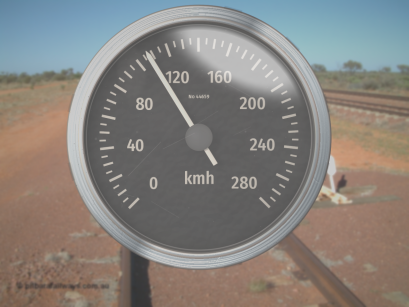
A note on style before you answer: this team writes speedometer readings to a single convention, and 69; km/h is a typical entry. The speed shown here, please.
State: 107.5; km/h
